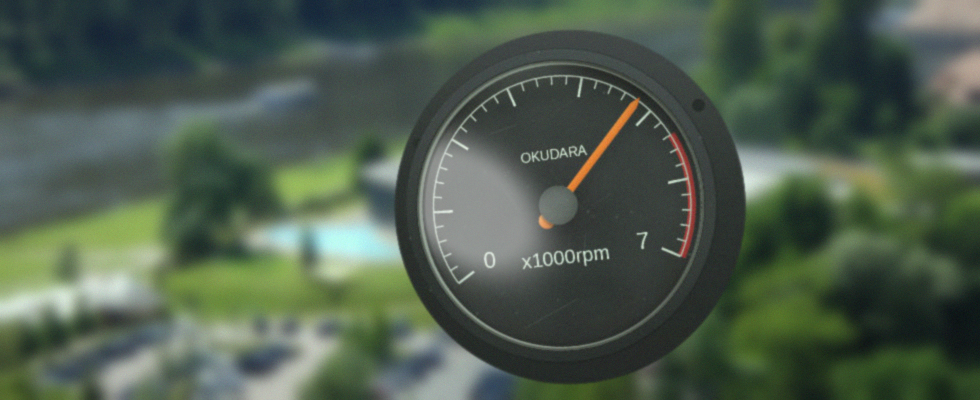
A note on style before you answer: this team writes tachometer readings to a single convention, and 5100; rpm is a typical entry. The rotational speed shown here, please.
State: 4800; rpm
